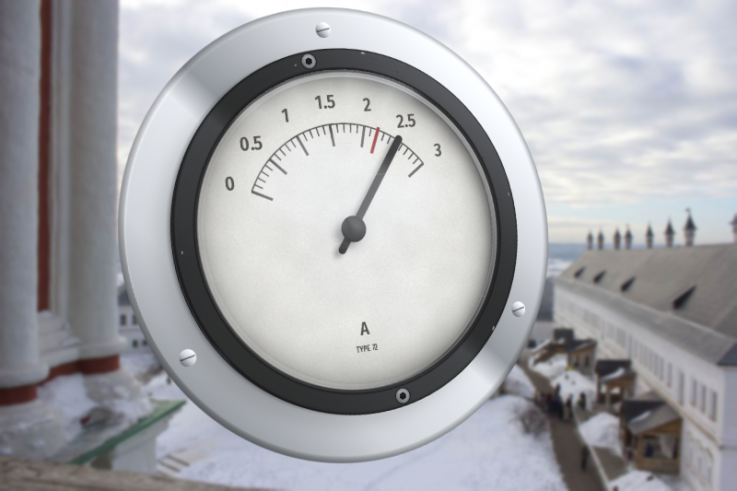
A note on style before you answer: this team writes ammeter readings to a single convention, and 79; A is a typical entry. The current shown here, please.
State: 2.5; A
